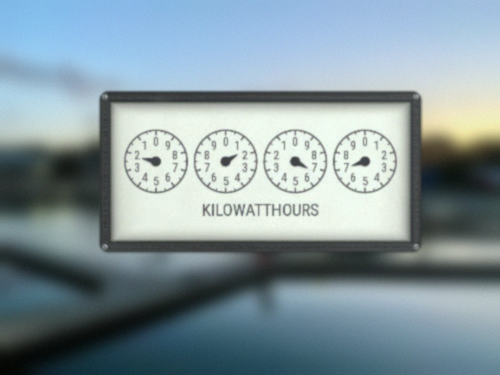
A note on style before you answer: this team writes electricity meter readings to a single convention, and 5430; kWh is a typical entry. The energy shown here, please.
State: 2167; kWh
